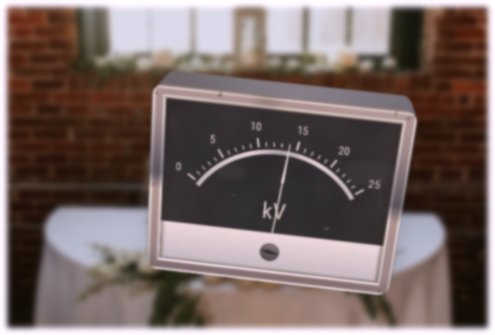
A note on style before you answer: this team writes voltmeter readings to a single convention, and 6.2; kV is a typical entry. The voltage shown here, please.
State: 14; kV
